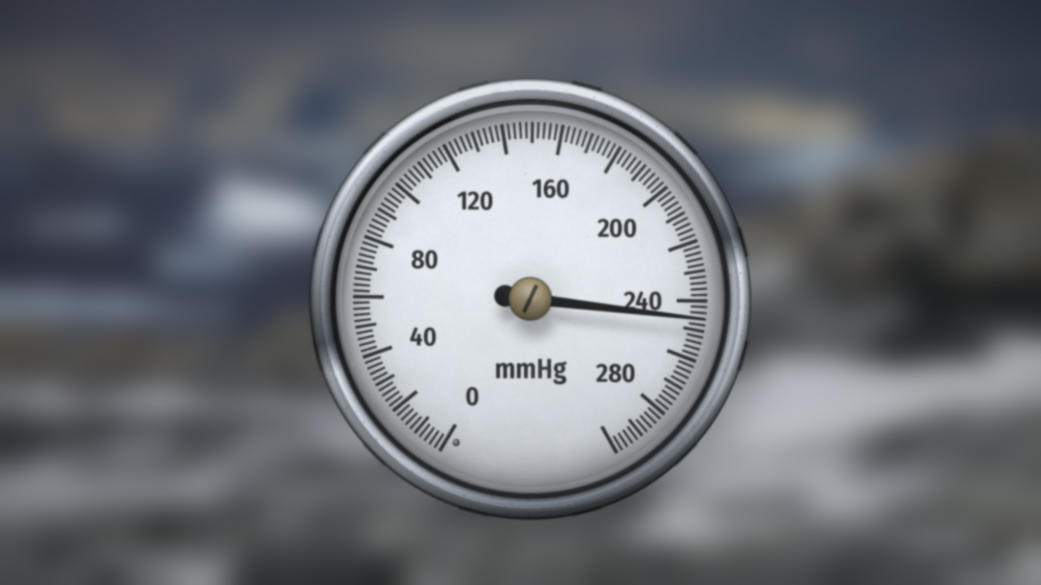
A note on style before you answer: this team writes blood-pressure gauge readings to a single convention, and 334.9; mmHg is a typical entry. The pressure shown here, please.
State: 246; mmHg
